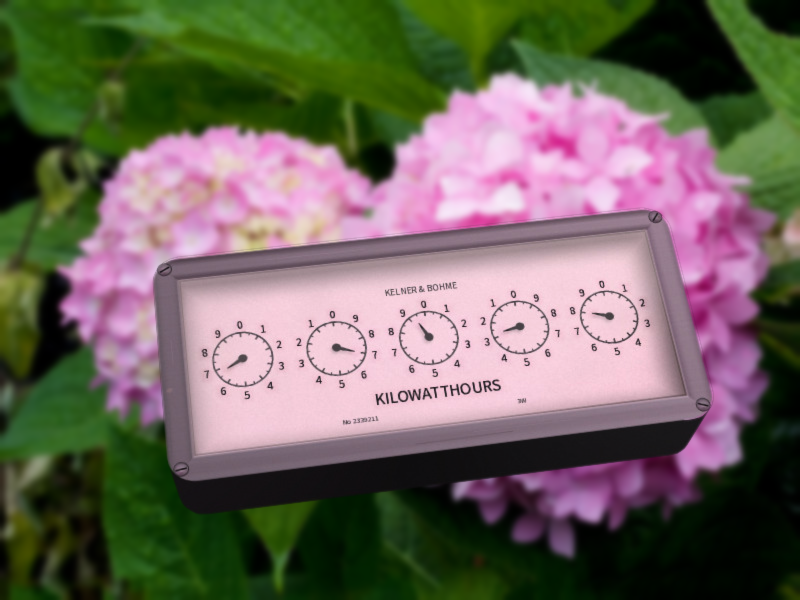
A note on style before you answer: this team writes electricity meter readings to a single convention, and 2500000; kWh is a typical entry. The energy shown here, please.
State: 66928; kWh
